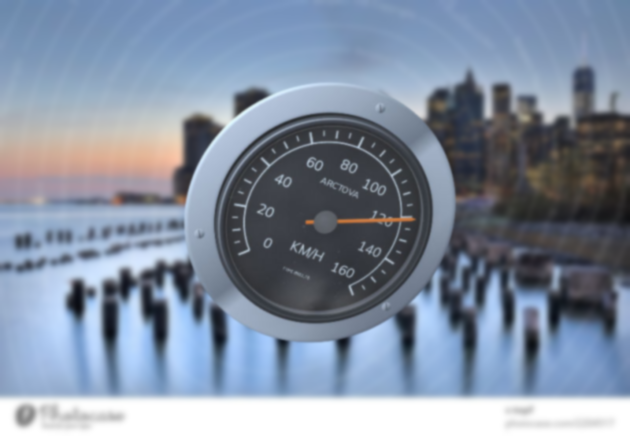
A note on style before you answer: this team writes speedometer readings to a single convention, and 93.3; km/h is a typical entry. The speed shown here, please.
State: 120; km/h
